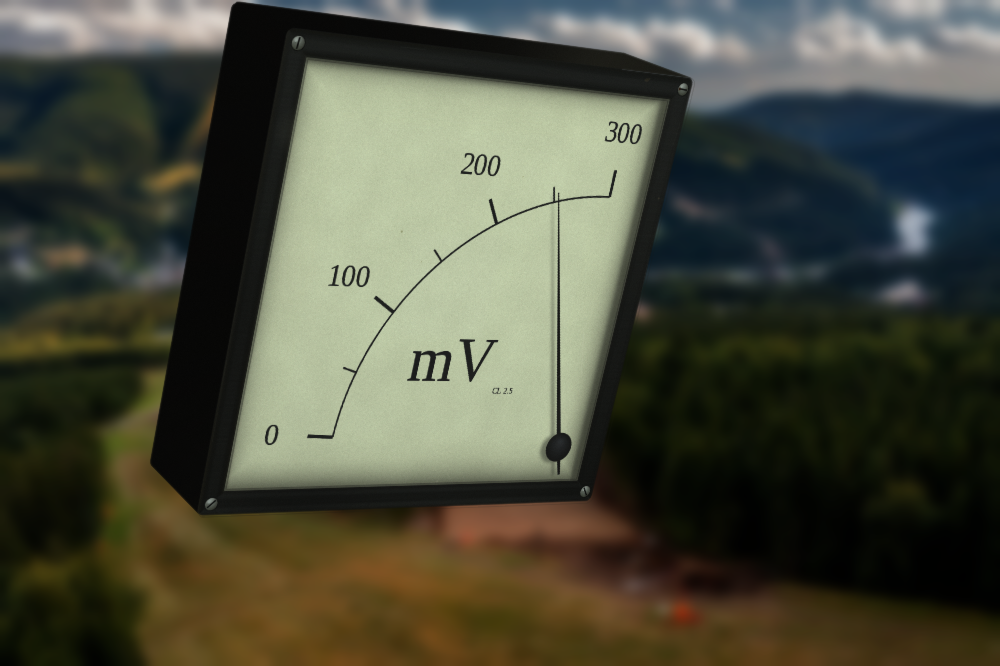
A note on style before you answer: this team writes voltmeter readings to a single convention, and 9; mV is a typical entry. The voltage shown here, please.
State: 250; mV
